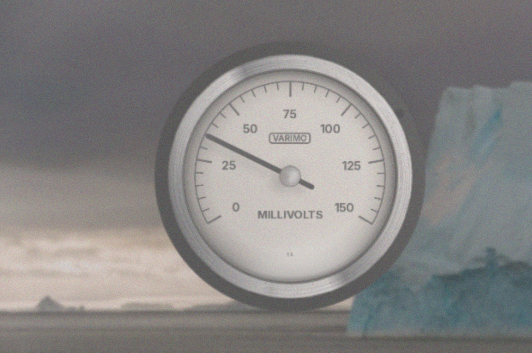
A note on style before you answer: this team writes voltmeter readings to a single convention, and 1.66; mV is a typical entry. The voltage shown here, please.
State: 35; mV
